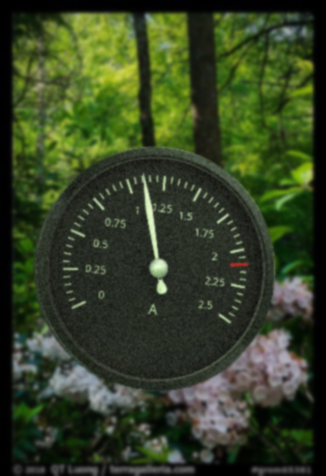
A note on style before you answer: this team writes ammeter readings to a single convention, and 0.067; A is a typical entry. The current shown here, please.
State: 1.1; A
